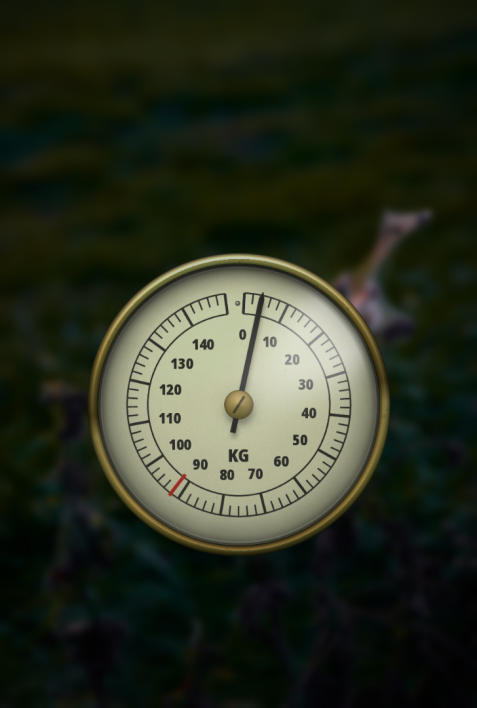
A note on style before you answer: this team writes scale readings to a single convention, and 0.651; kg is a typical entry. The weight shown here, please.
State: 4; kg
